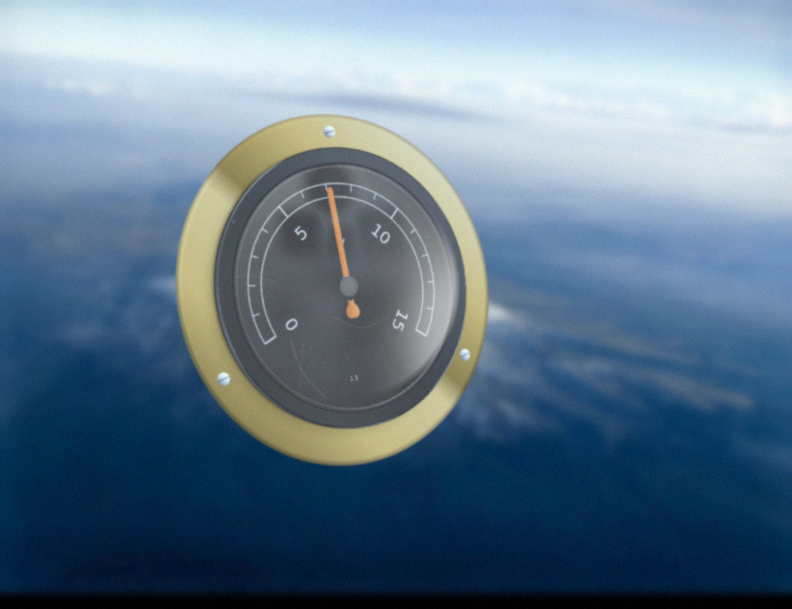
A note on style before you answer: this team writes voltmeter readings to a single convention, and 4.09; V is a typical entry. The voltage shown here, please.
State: 7; V
